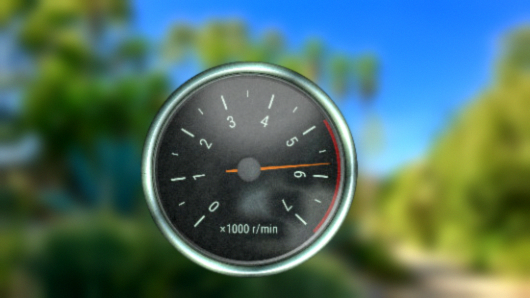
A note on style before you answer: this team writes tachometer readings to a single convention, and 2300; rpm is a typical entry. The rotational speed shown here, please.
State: 5750; rpm
